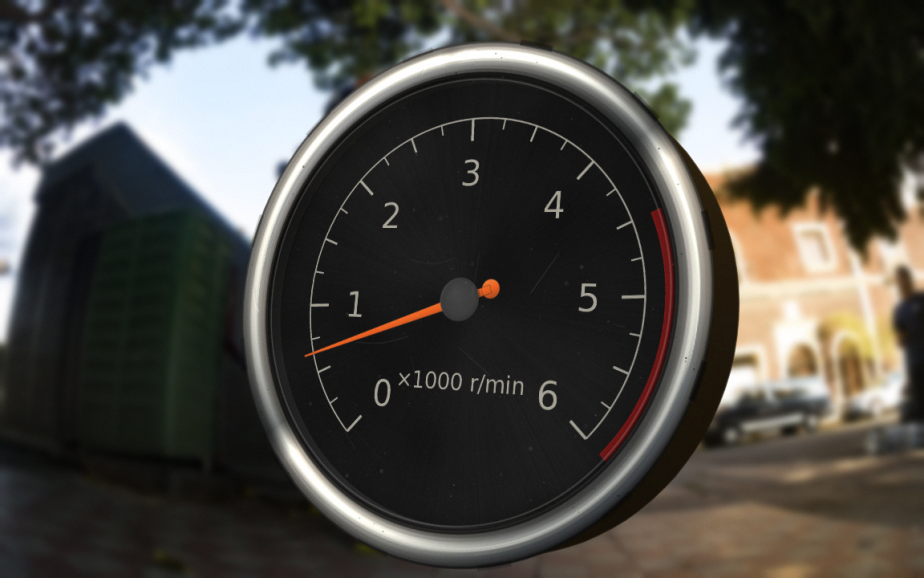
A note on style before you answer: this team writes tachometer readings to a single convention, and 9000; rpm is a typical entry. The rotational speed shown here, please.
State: 625; rpm
